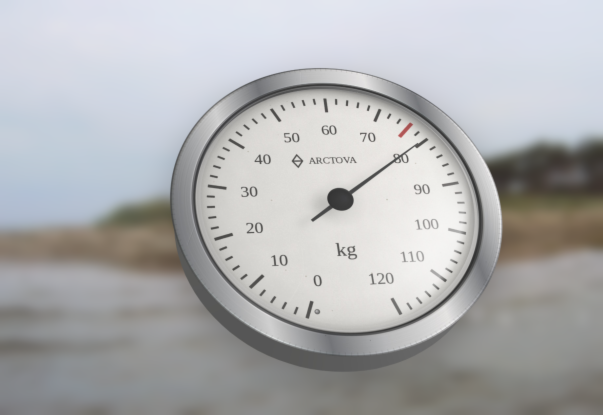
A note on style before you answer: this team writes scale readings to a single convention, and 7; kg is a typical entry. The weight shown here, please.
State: 80; kg
